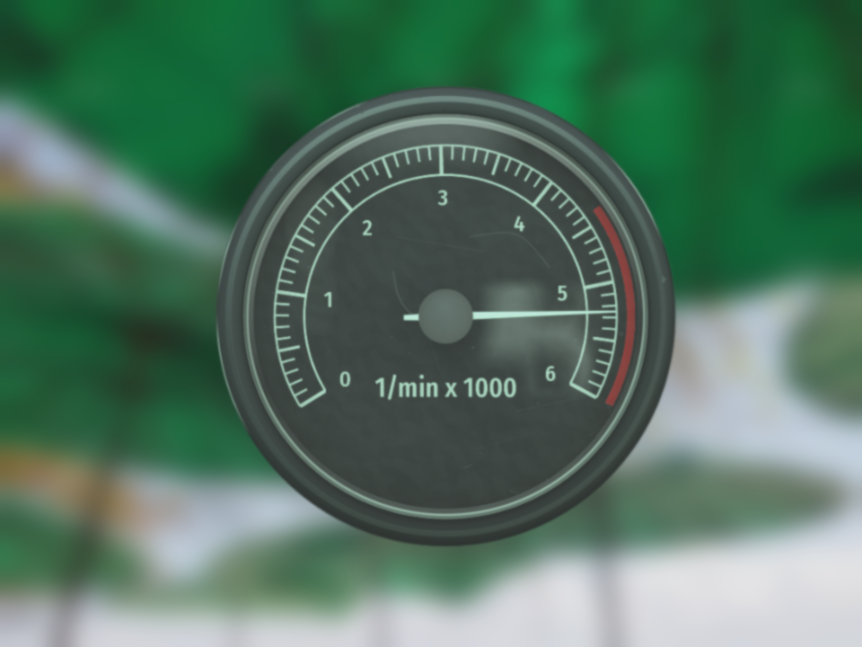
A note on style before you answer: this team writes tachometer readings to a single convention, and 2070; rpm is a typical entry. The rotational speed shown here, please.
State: 5250; rpm
